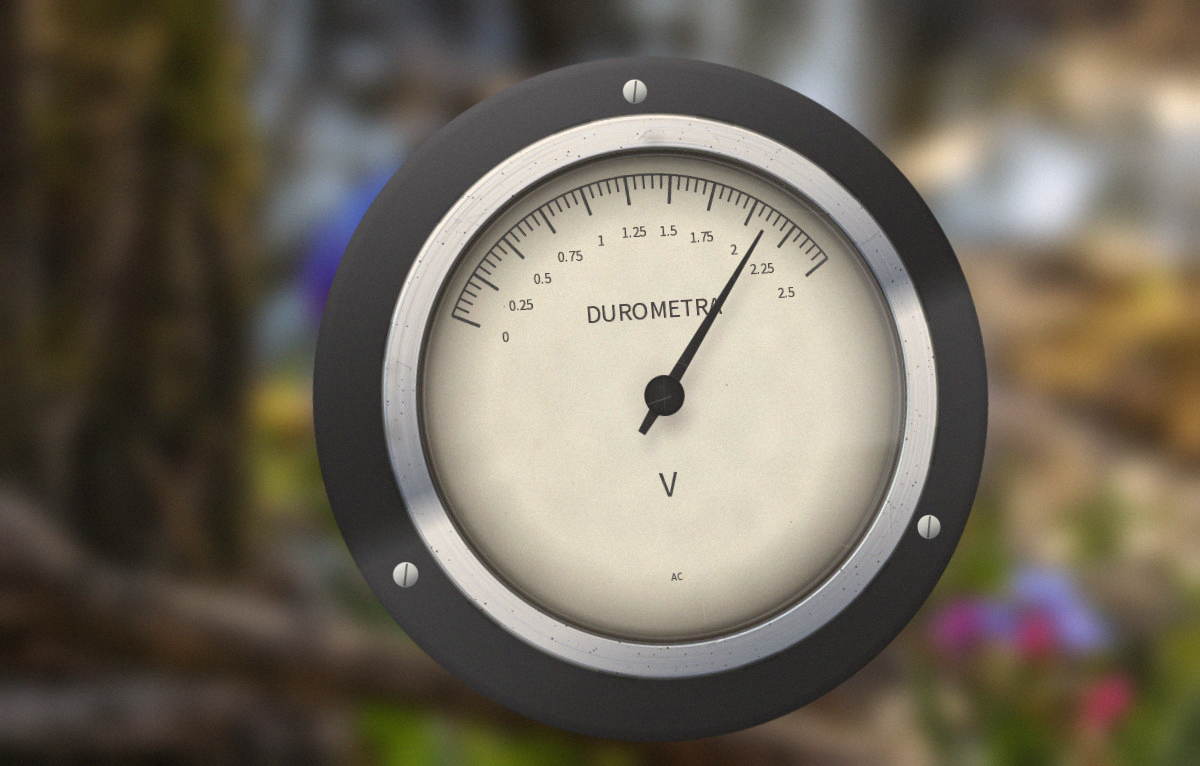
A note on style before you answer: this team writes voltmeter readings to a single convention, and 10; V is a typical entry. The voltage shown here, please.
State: 2.1; V
